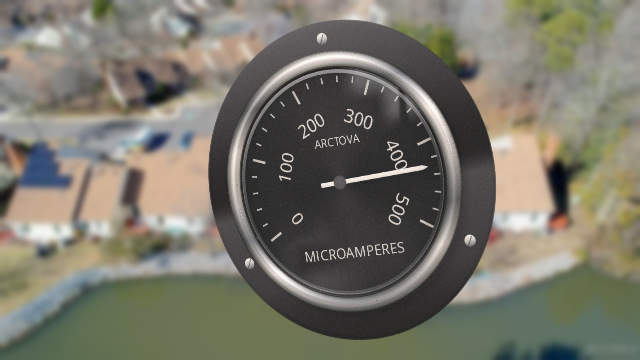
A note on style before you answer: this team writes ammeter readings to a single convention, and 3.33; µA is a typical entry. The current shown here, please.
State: 430; µA
